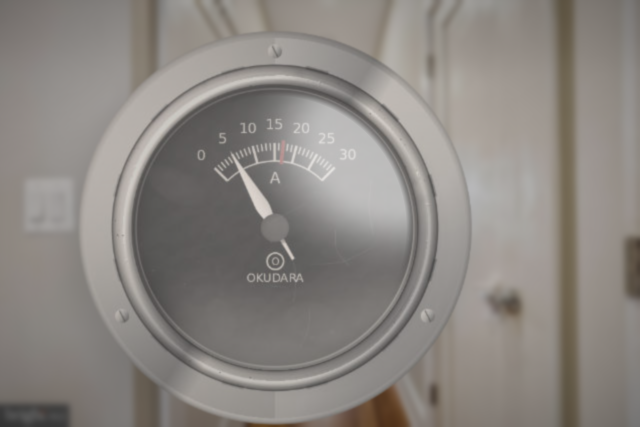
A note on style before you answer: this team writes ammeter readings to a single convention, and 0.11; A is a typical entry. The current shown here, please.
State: 5; A
